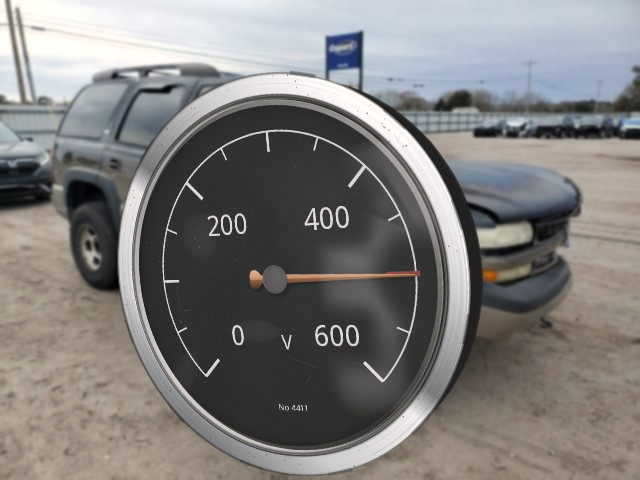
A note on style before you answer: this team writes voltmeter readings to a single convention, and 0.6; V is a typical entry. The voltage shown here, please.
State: 500; V
